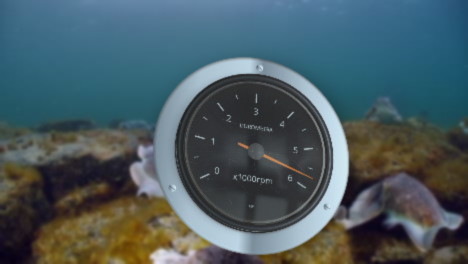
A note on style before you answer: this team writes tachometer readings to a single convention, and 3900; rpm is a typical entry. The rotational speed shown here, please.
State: 5750; rpm
